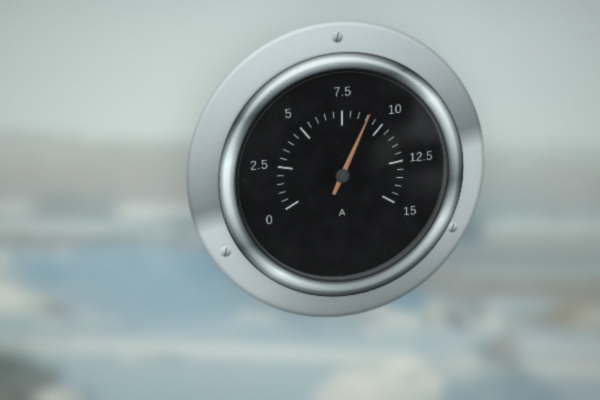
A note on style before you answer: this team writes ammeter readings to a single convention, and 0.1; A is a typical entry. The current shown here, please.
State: 9; A
